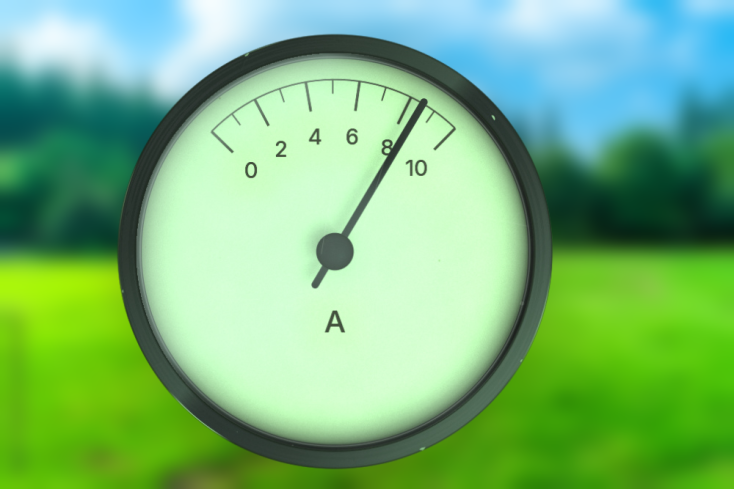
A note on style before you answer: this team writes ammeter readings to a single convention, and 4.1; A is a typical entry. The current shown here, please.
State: 8.5; A
